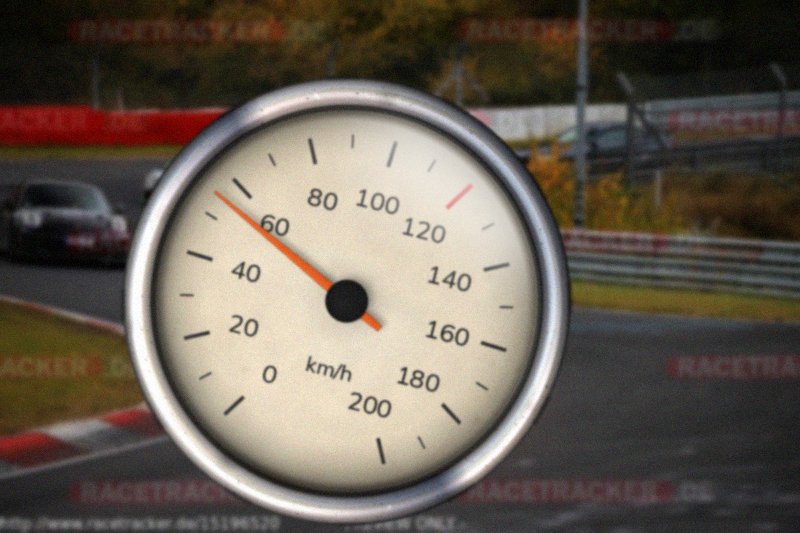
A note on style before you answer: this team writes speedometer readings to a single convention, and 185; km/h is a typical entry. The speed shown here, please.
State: 55; km/h
